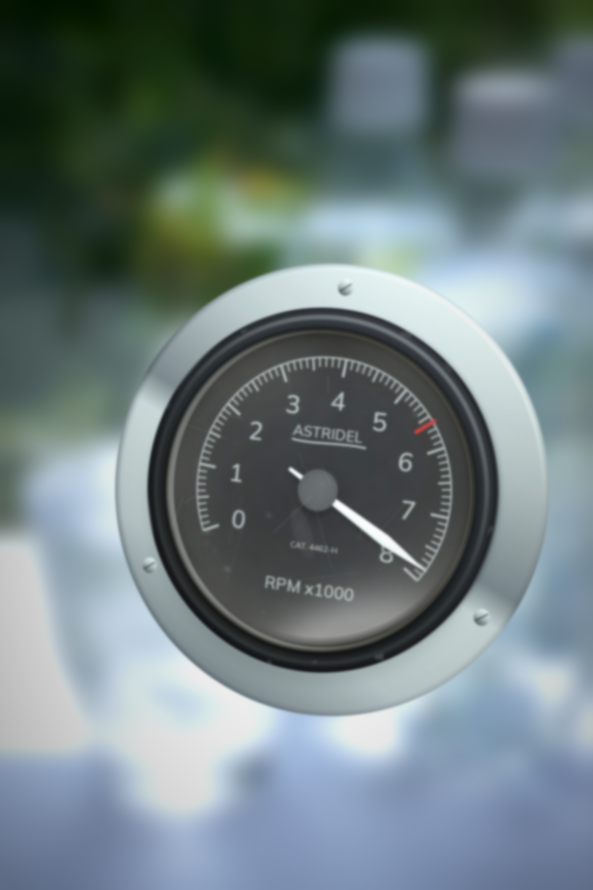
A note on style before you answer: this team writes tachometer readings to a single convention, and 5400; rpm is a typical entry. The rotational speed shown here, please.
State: 7800; rpm
